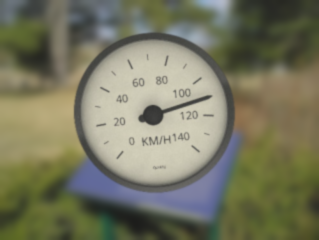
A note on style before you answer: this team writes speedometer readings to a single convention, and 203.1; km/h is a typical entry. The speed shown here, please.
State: 110; km/h
